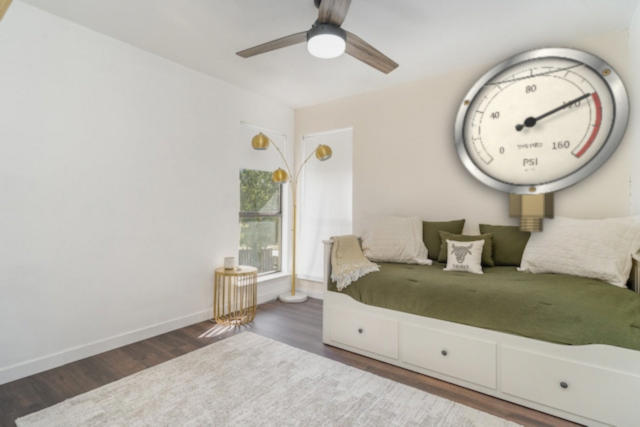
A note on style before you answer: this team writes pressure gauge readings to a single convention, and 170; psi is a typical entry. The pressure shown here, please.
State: 120; psi
